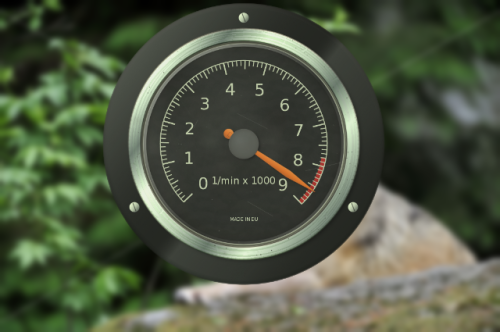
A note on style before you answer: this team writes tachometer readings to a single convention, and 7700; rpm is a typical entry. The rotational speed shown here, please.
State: 8600; rpm
